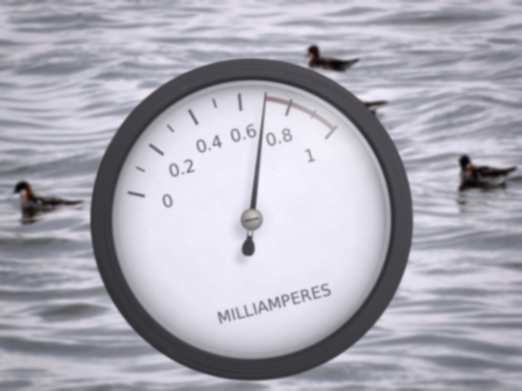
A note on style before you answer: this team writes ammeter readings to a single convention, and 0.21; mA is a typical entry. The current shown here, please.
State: 0.7; mA
